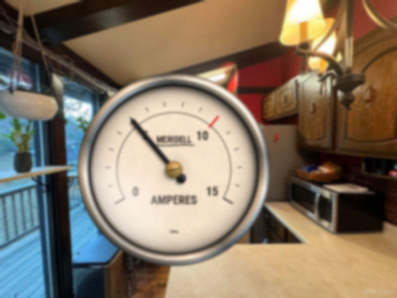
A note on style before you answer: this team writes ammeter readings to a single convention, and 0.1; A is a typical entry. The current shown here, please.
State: 5; A
